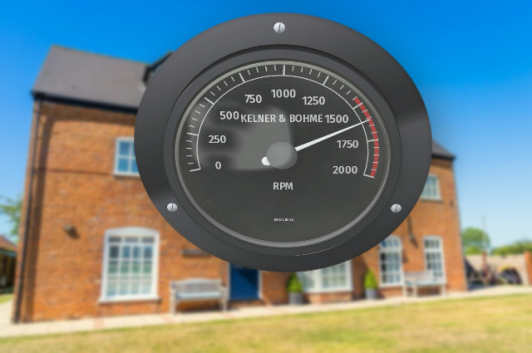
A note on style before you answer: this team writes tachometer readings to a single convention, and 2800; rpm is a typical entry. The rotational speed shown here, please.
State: 1600; rpm
